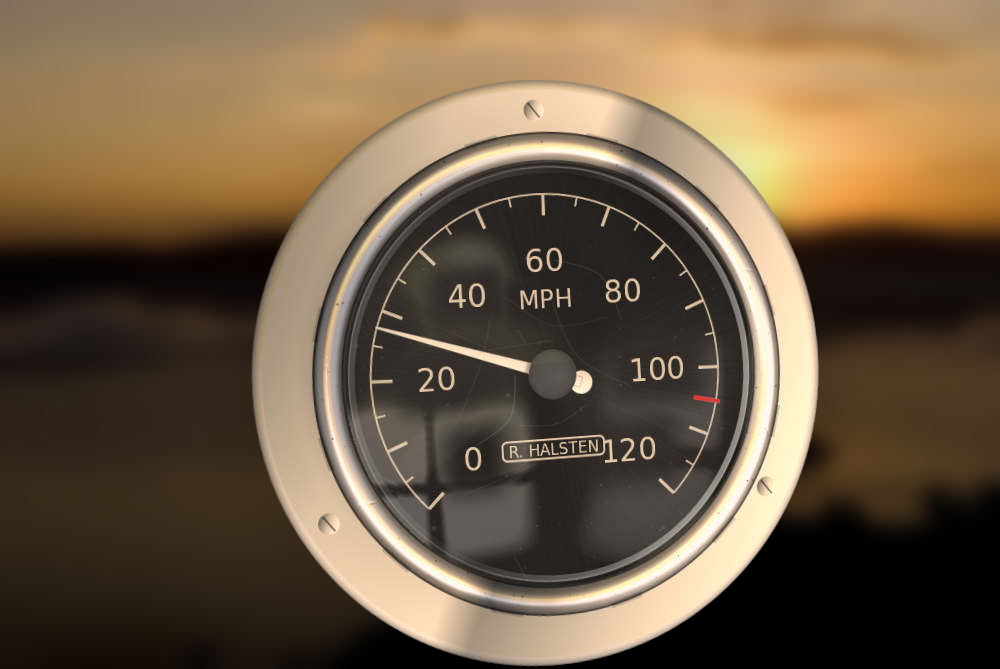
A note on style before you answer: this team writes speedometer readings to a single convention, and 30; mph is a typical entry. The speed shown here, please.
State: 27.5; mph
